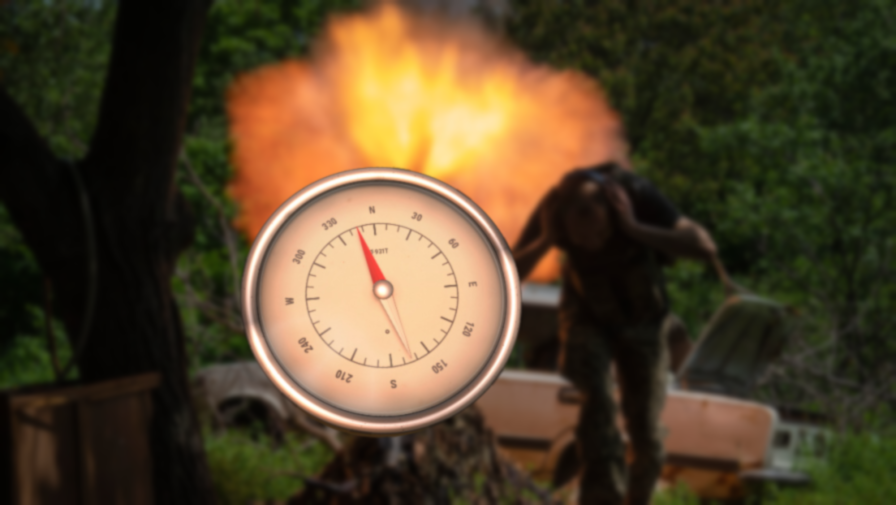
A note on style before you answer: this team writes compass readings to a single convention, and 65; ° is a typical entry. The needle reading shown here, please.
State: 345; °
